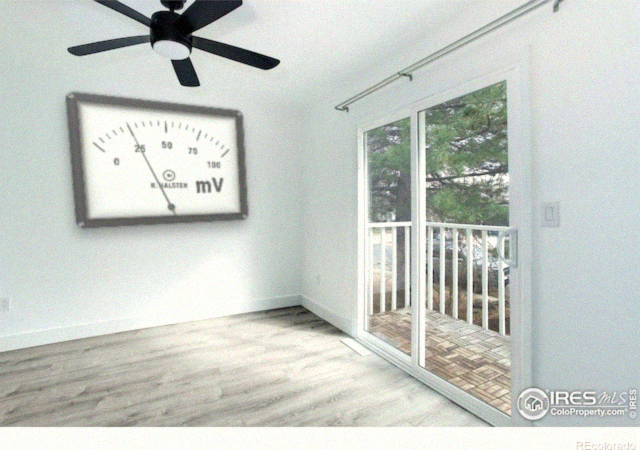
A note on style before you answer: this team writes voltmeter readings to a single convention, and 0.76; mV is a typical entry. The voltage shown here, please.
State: 25; mV
